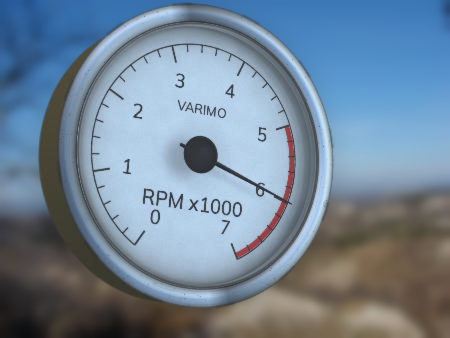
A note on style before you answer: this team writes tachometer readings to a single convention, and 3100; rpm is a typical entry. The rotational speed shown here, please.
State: 6000; rpm
